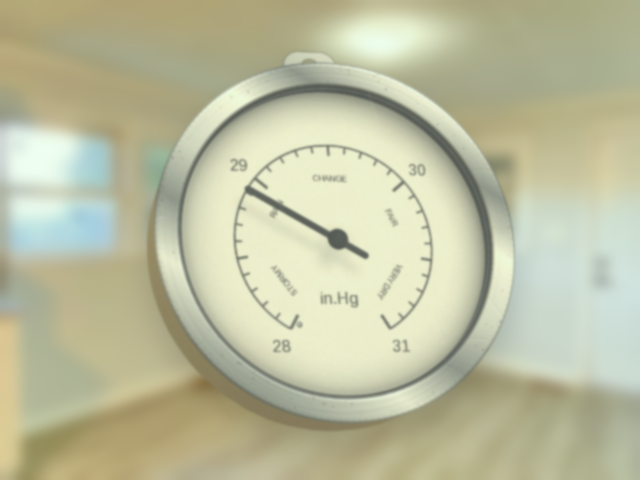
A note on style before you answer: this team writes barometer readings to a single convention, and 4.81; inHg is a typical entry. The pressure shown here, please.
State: 28.9; inHg
